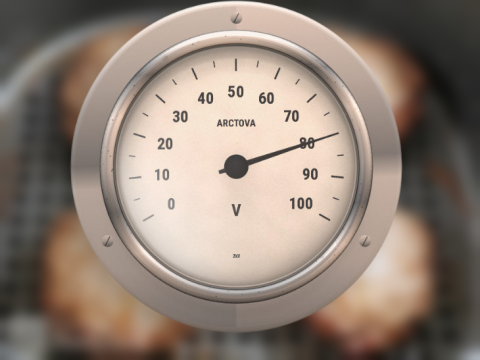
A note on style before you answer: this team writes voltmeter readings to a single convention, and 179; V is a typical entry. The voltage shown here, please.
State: 80; V
